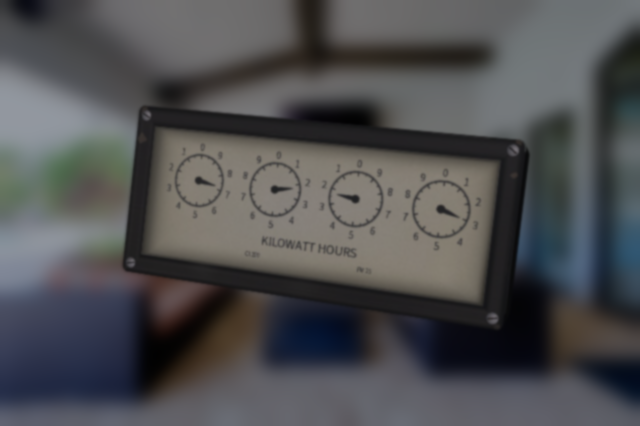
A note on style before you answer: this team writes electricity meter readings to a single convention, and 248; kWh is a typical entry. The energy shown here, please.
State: 7223; kWh
